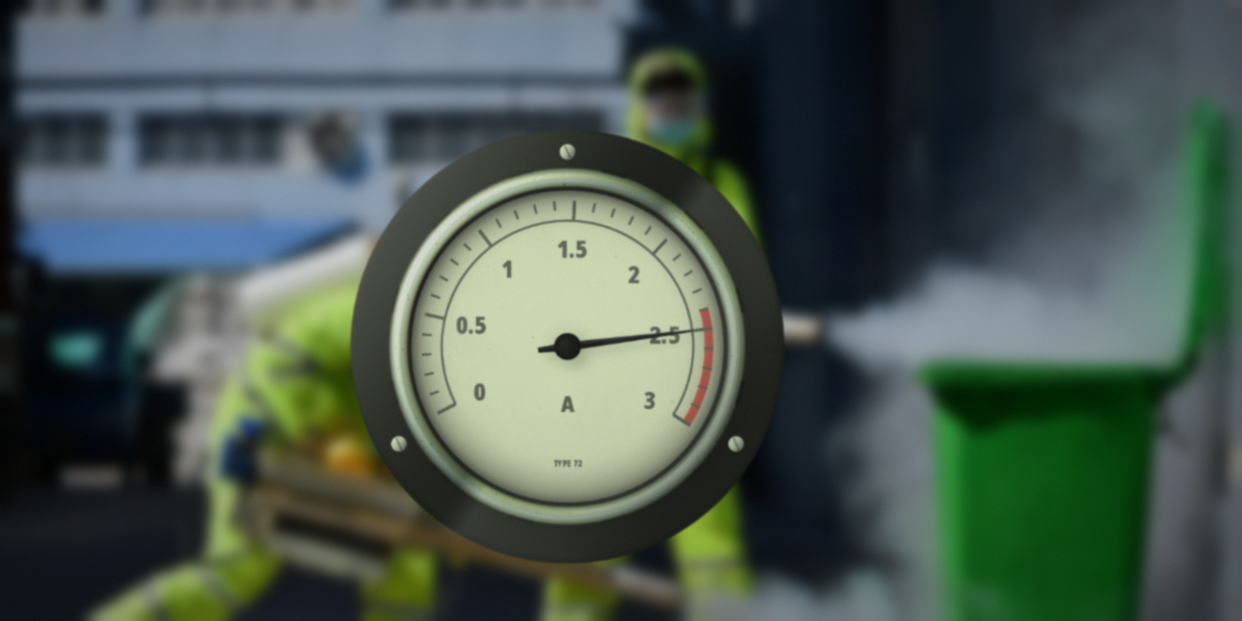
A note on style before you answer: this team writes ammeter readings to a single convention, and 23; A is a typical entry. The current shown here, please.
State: 2.5; A
